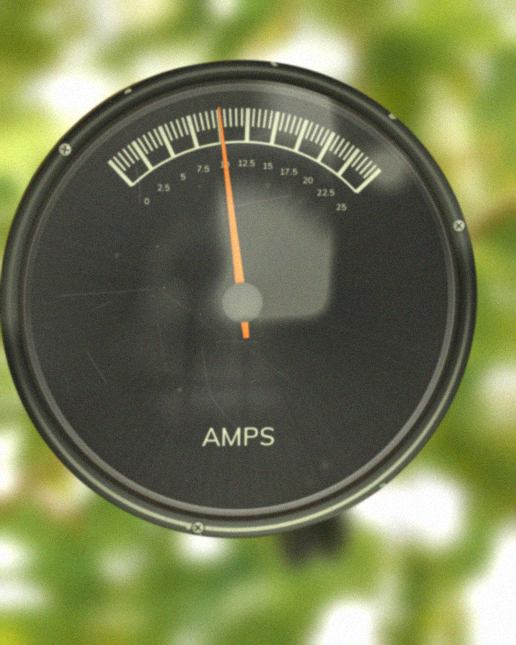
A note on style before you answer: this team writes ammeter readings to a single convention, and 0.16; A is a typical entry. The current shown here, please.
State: 10; A
